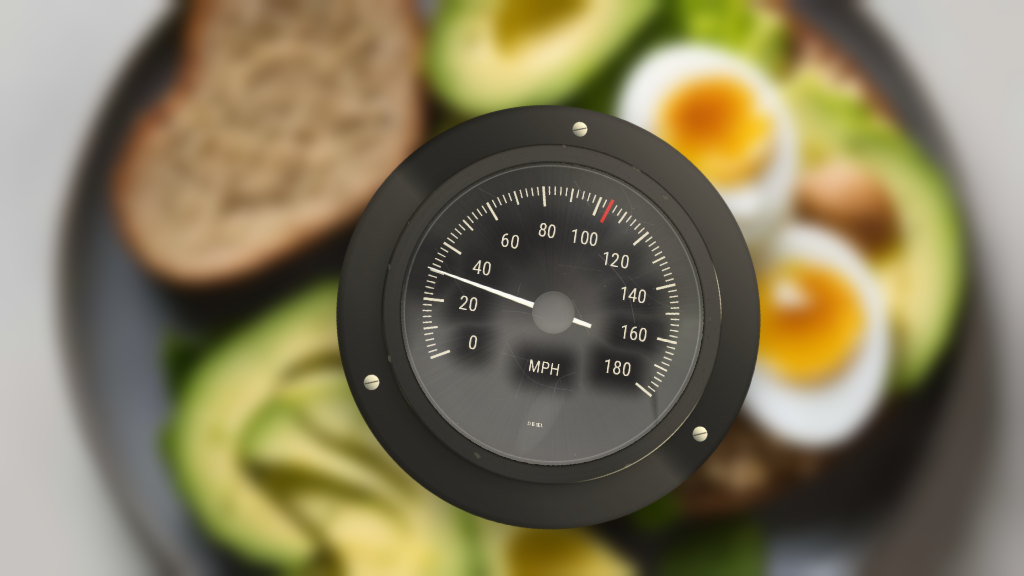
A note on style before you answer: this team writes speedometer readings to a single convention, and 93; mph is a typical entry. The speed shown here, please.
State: 30; mph
